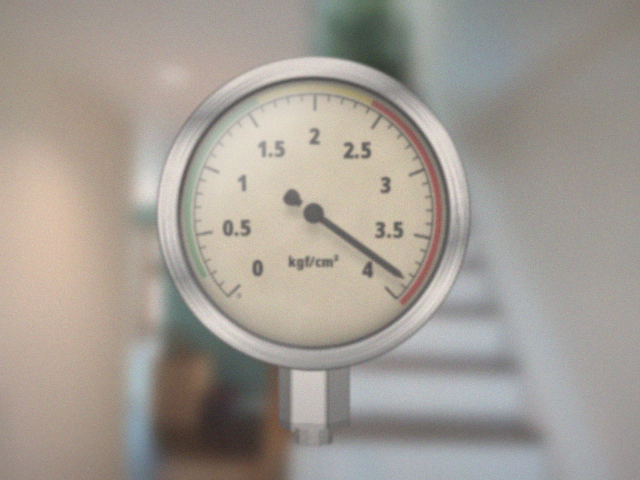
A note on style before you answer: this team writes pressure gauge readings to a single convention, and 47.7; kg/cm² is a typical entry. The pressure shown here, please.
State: 3.85; kg/cm²
